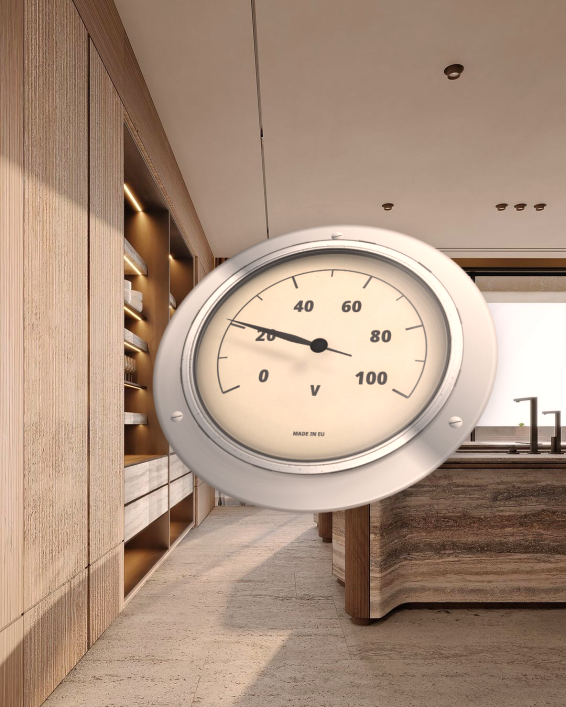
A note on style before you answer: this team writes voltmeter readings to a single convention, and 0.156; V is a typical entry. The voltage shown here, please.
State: 20; V
